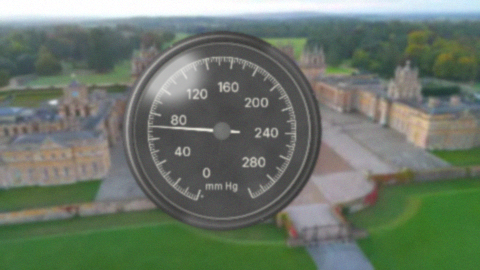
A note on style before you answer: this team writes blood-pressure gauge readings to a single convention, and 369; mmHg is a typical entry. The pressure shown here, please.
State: 70; mmHg
